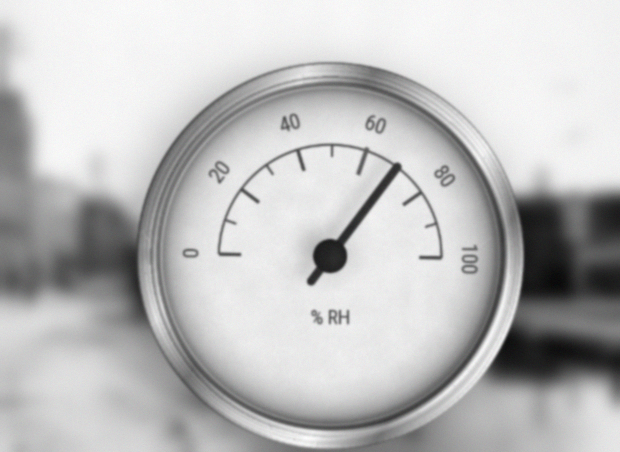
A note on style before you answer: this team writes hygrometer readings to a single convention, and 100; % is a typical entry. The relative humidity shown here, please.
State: 70; %
